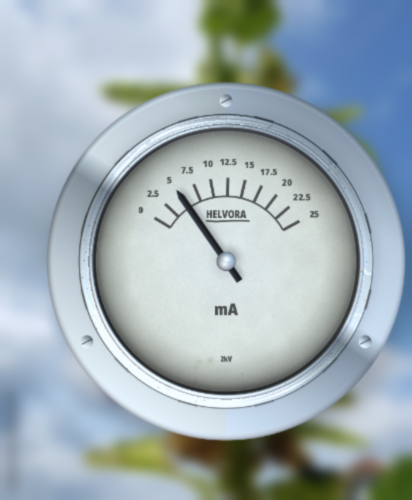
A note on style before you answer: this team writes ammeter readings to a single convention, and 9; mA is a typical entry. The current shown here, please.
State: 5; mA
